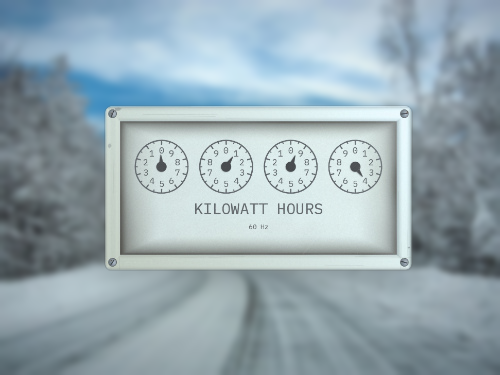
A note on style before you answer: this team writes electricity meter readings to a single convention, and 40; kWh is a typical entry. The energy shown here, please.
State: 94; kWh
